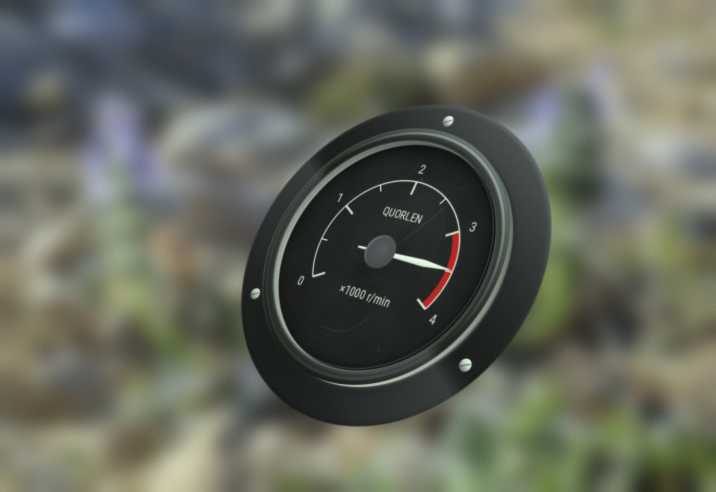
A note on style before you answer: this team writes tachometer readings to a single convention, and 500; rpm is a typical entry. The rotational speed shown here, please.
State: 3500; rpm
